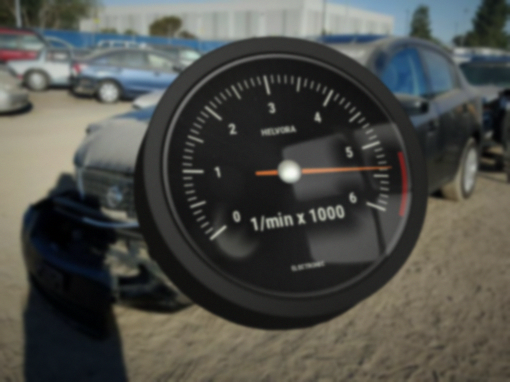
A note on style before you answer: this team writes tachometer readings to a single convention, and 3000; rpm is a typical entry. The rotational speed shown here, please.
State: 5400; rpm
